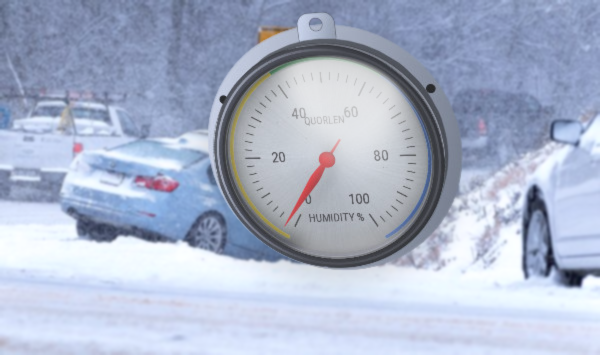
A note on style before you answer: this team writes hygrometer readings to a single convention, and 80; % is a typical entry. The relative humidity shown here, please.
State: 2; %
